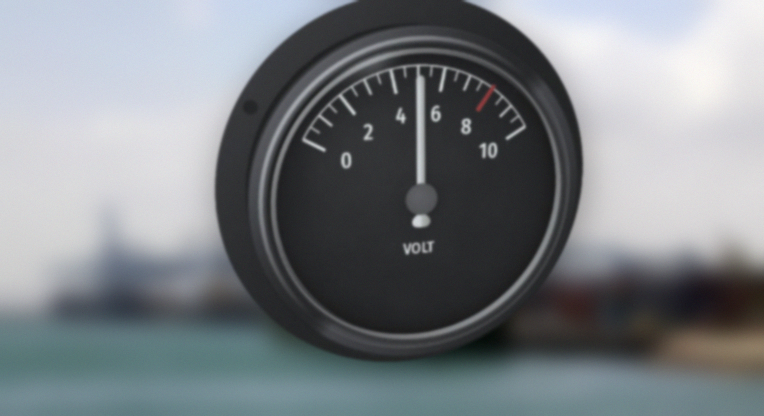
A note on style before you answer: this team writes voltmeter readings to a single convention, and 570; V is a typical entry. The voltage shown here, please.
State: 5; V
